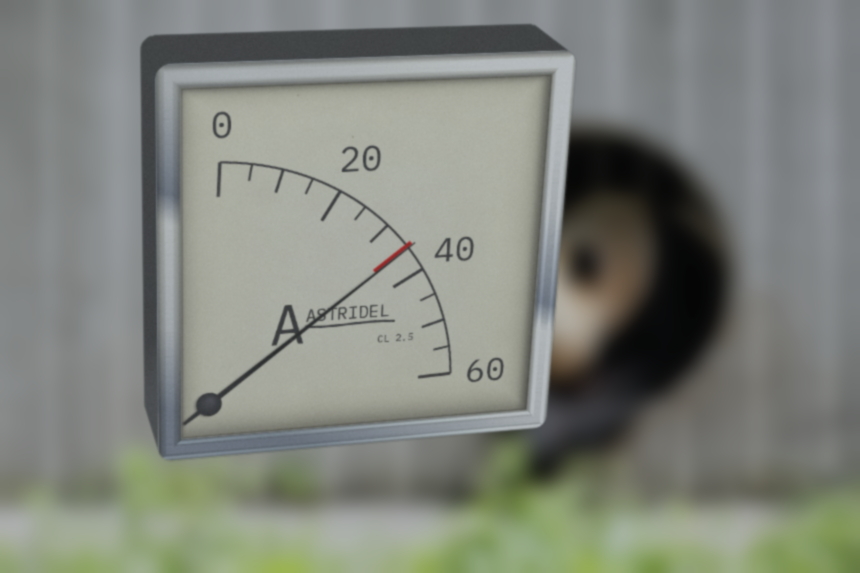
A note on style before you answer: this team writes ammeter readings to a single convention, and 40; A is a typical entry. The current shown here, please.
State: 35; A
